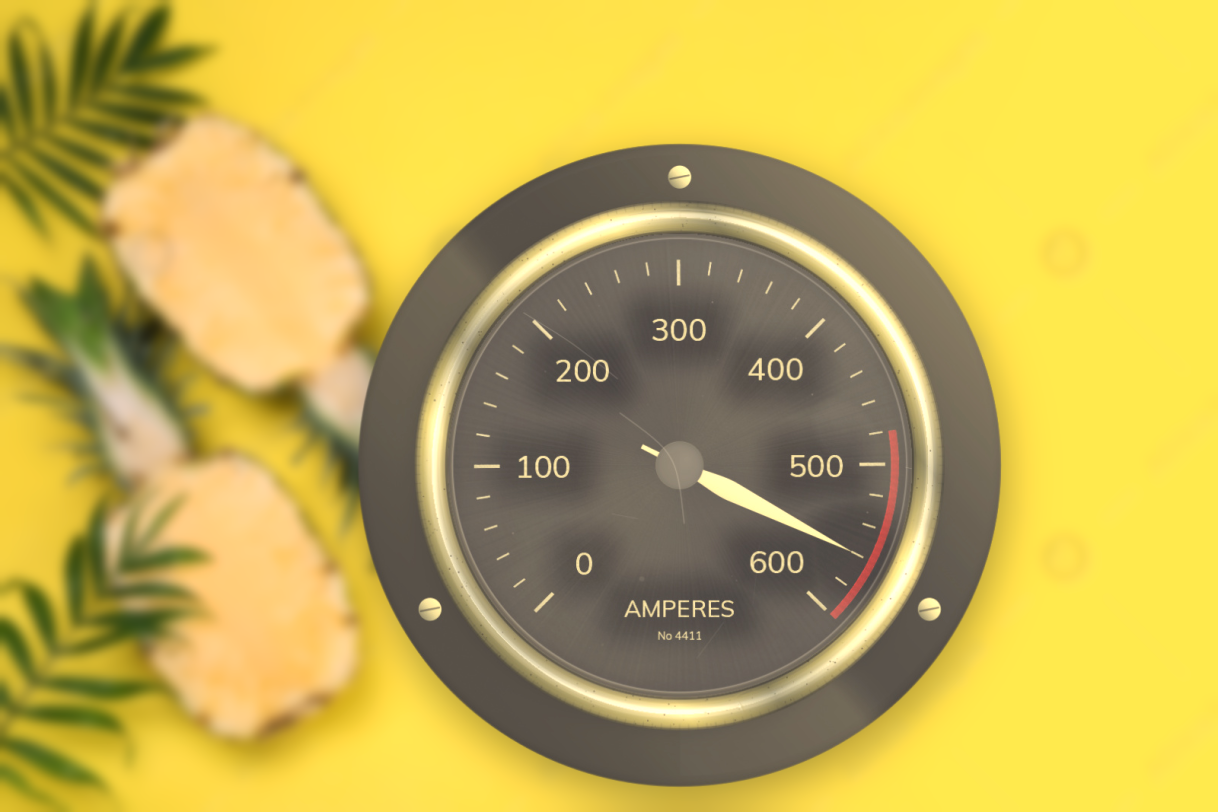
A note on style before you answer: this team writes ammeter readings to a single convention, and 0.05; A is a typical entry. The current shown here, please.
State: 560; A
